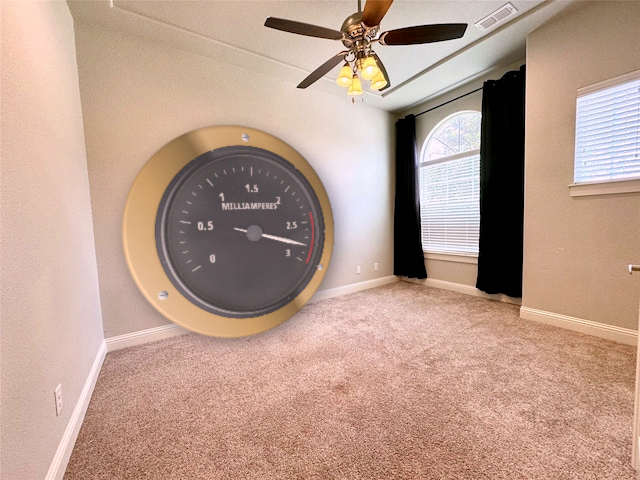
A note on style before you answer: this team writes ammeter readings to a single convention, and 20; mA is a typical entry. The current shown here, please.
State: 2.8; mA
